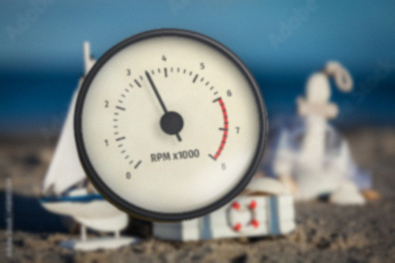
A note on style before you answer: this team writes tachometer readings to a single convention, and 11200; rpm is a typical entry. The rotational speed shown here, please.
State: 3400; rpm
